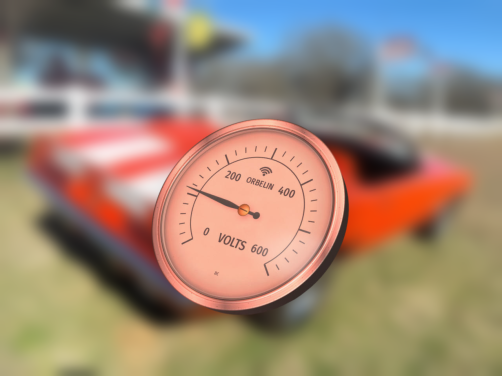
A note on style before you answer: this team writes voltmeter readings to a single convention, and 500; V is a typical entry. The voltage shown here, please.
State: 110; V
